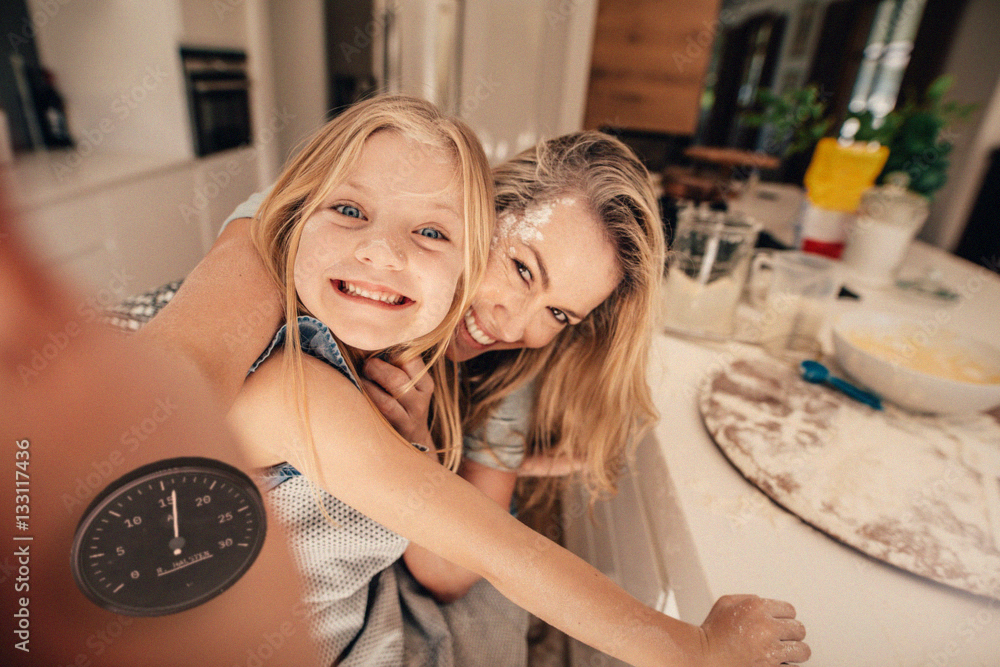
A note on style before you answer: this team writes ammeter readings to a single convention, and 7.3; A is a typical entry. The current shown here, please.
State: 16; A
